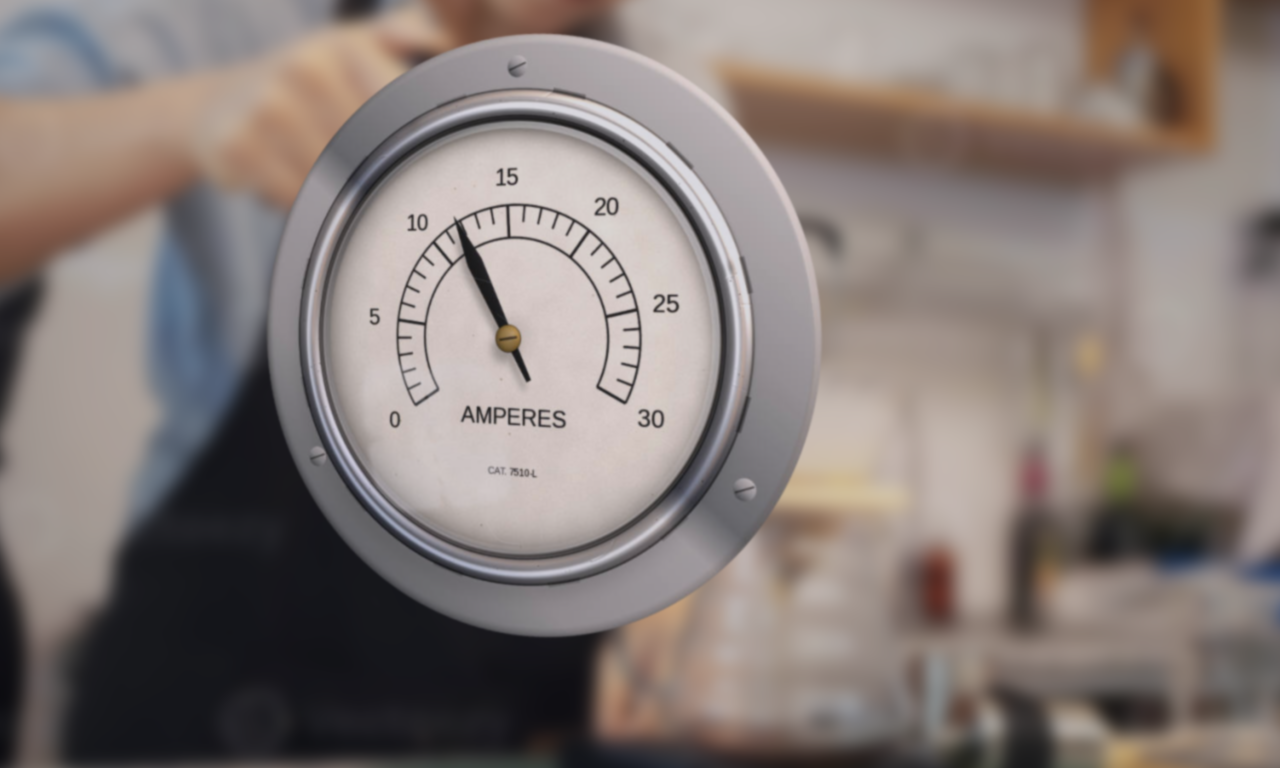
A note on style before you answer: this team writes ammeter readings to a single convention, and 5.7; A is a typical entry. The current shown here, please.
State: 12; A
